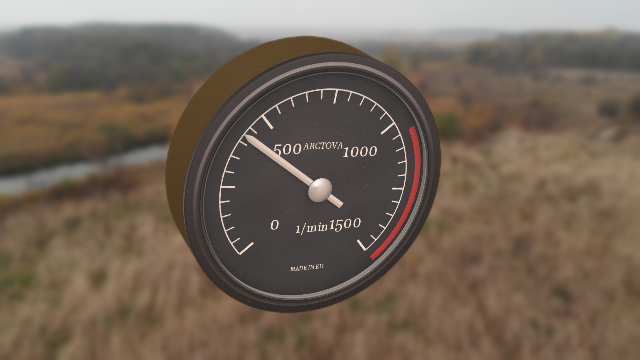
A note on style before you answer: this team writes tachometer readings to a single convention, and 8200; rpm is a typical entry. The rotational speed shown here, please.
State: 425; rpm
